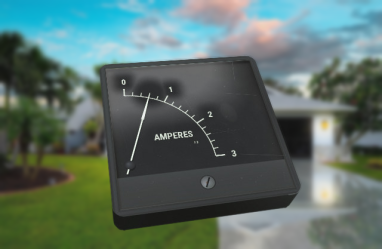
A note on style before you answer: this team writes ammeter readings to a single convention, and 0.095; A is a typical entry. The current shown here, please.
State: 0.6; A
